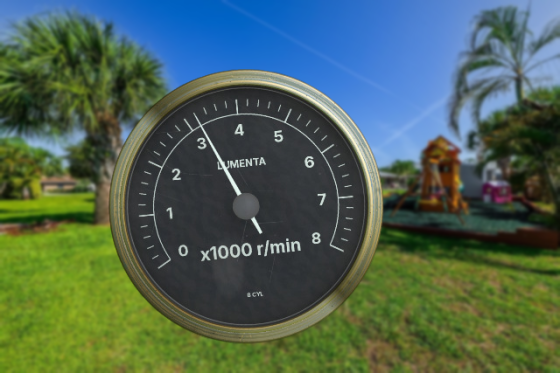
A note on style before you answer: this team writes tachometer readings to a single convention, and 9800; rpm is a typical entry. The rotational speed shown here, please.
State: 3200; rpm
